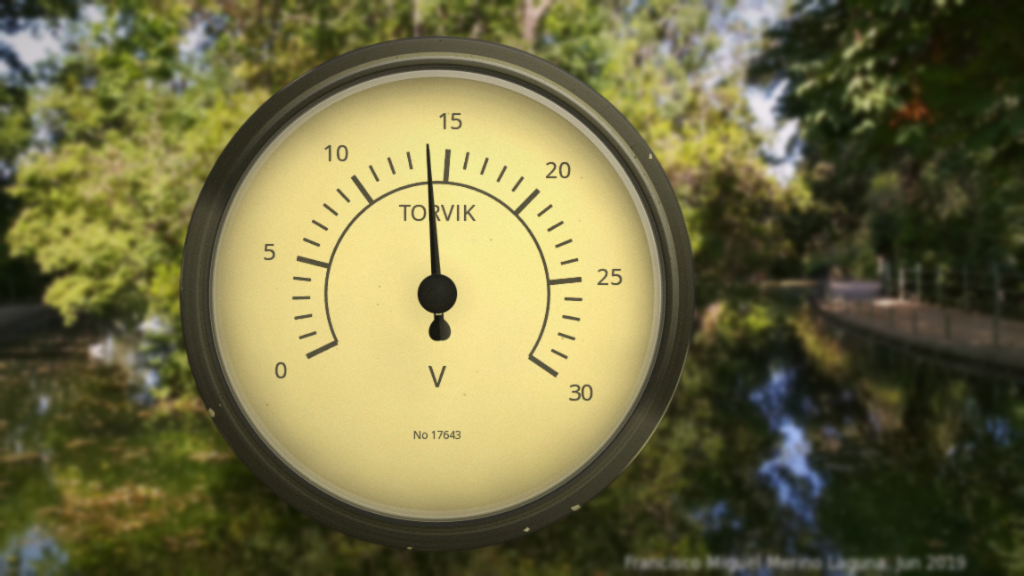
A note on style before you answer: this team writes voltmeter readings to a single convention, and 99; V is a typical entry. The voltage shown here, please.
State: 14; V
